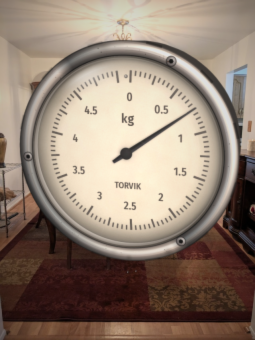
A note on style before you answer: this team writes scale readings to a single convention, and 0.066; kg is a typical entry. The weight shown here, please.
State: 0.75; kg
